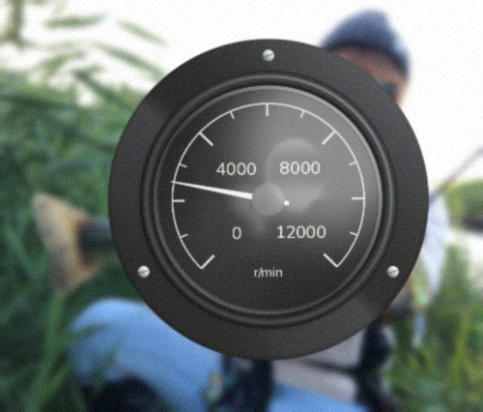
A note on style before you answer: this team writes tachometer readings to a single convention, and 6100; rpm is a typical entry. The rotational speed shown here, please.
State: 2500; rpm
